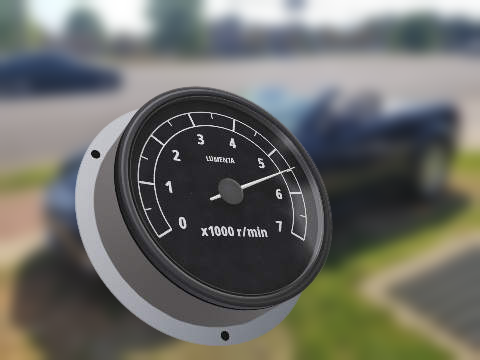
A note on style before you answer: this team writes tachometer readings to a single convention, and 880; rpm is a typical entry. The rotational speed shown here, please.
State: 5500; rpm
